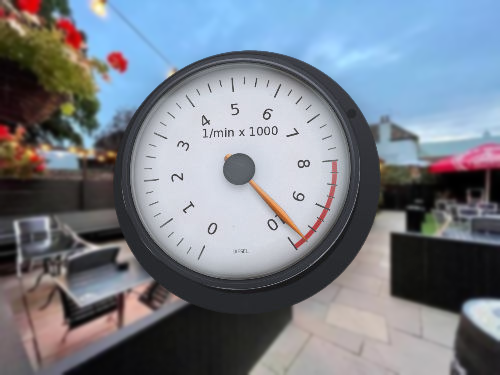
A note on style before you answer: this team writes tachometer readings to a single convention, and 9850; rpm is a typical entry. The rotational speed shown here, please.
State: 9750; rpm
